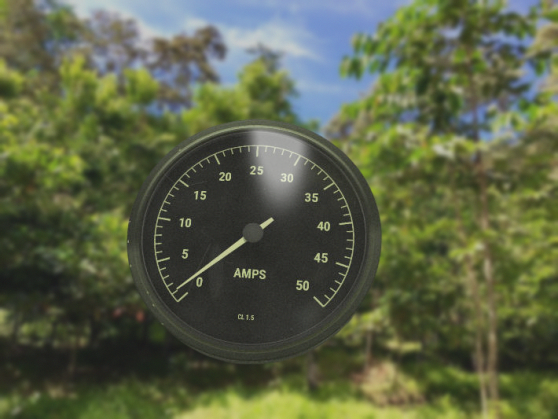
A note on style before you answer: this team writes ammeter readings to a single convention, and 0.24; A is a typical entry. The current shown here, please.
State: 1; A
